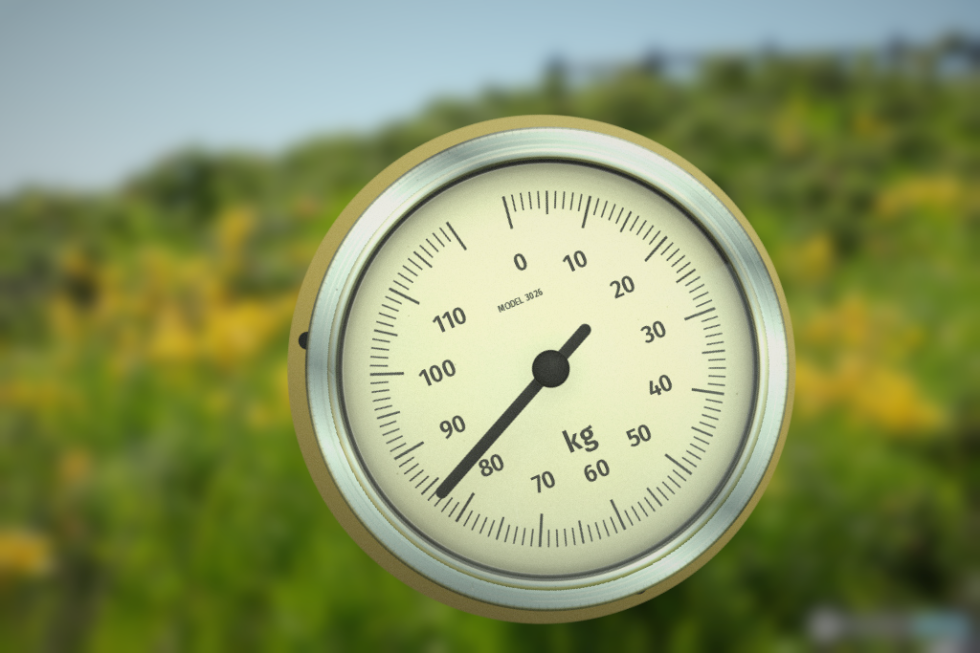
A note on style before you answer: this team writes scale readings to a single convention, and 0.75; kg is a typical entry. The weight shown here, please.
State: 83.5; kg
